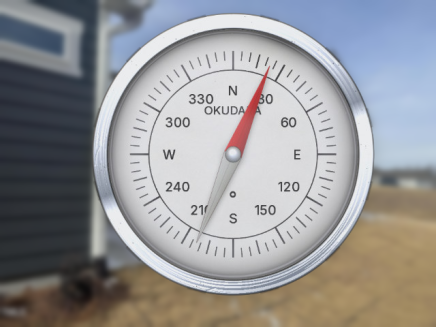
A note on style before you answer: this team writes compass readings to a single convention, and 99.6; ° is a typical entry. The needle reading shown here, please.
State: 22.5; °
